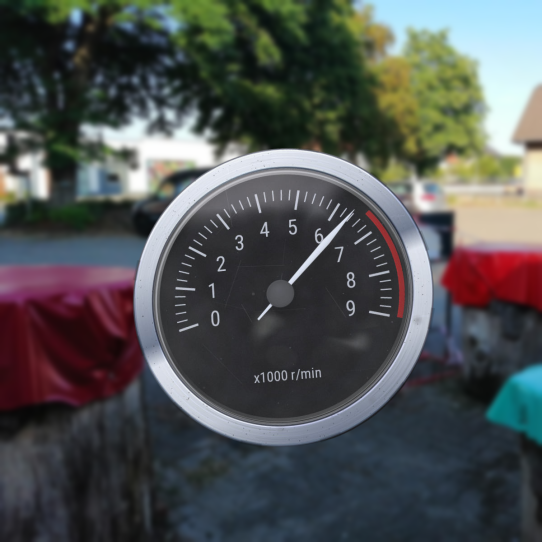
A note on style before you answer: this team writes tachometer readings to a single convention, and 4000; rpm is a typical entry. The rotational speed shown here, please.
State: 6400; rpm
